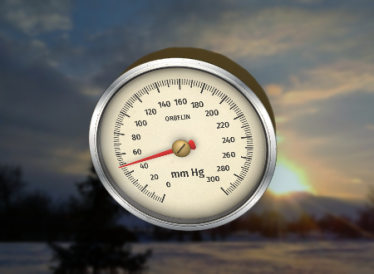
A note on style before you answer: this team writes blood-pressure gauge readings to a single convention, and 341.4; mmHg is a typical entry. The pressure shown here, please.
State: 50; mmHg
